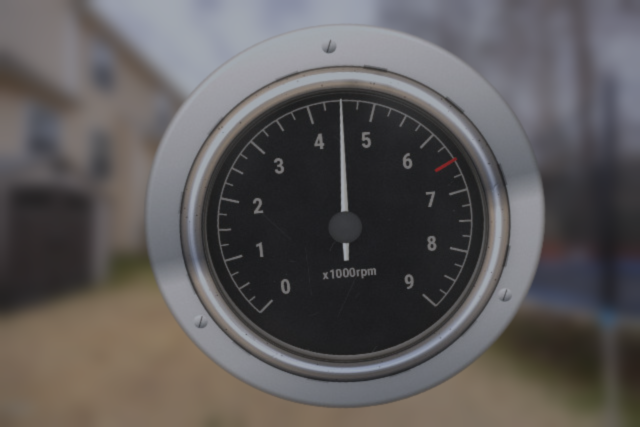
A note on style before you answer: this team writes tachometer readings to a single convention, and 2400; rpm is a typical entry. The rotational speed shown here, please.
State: 4500; rpm
